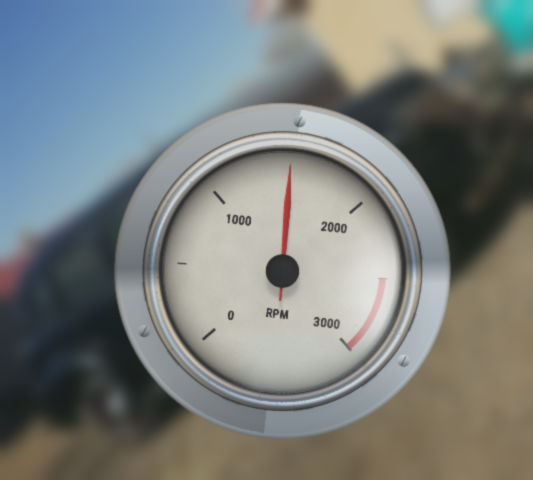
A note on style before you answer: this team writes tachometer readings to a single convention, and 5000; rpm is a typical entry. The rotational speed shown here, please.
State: 1500; rpm
